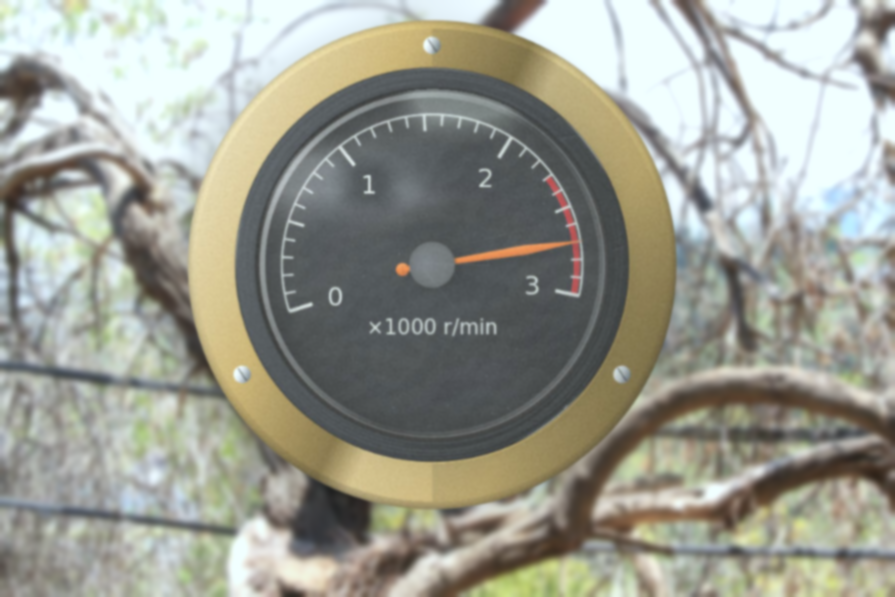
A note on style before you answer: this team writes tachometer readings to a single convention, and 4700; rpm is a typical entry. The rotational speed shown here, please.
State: 2700; rpm
